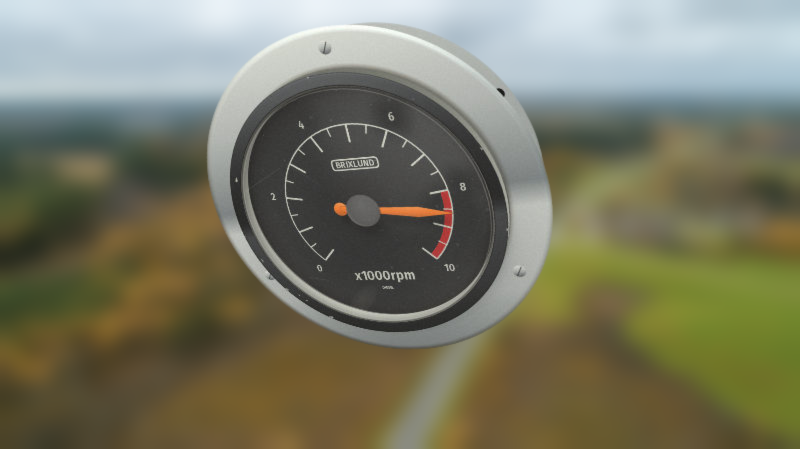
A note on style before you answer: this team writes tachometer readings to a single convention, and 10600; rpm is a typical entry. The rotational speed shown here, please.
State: 8500; rpm
